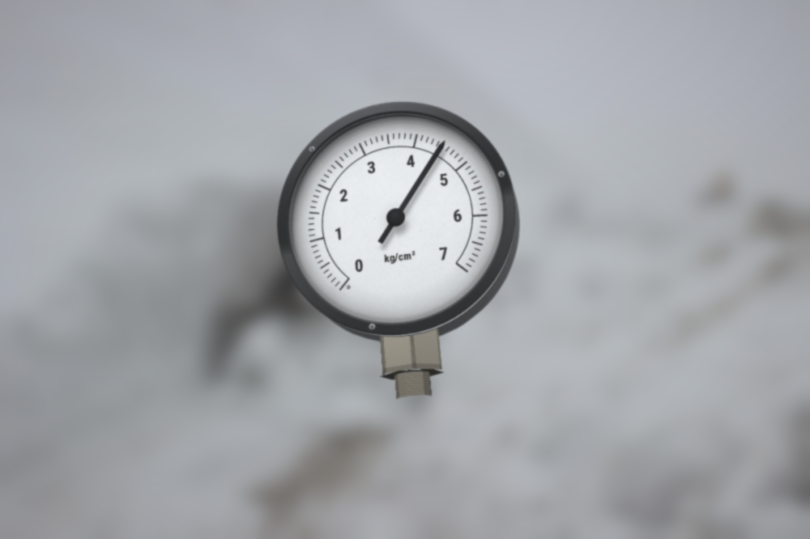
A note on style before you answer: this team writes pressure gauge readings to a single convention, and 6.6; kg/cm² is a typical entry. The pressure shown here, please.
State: 4.5; kg/cm²
